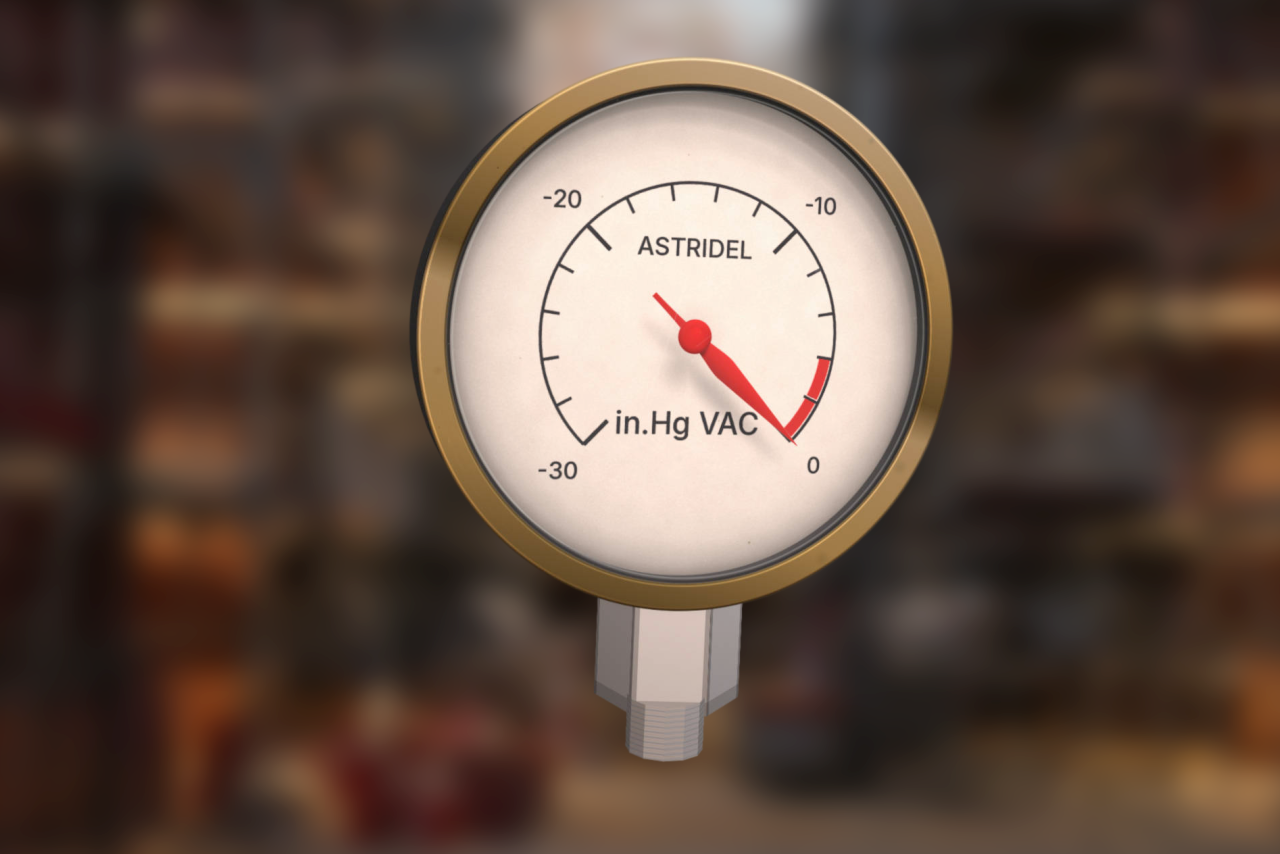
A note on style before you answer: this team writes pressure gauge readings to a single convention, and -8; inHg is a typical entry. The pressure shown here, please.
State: 0; inHg
